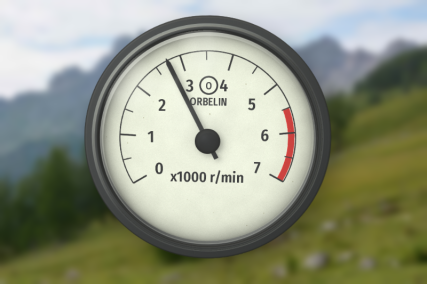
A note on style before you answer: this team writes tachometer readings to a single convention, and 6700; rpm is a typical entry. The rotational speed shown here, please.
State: 2750; rpm
